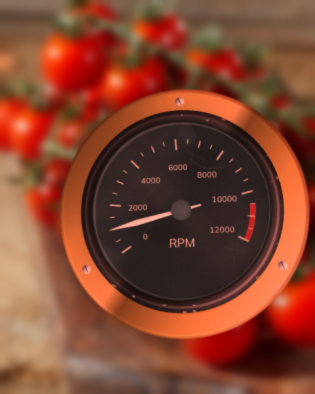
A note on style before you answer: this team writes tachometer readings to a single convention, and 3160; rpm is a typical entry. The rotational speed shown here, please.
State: 1000; rpm
